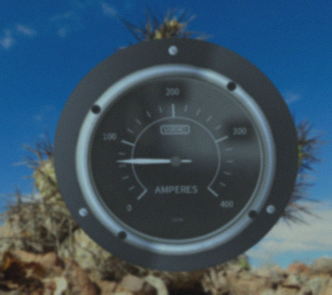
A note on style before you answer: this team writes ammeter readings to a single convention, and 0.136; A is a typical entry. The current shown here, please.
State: 70; A
